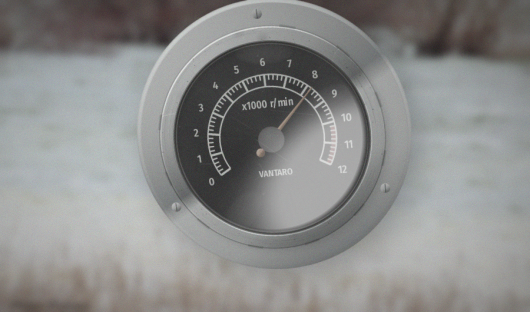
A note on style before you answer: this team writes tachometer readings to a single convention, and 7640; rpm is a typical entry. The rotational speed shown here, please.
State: 8200; rpm
